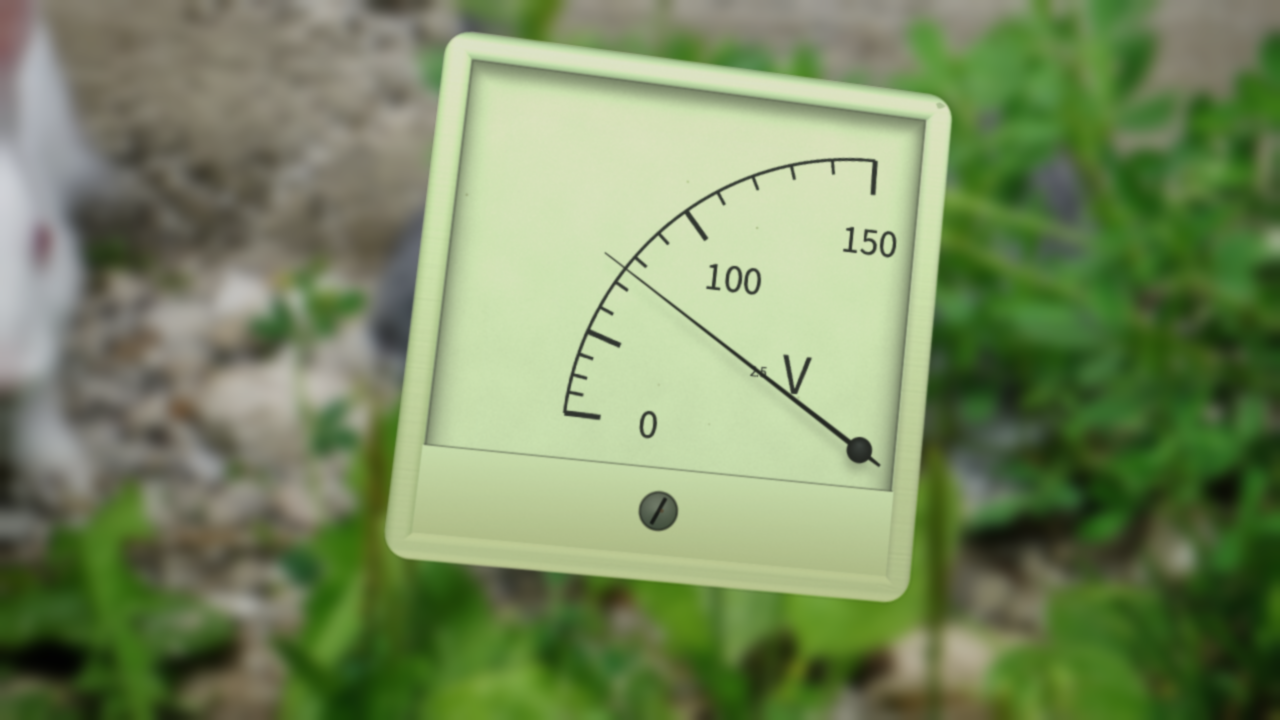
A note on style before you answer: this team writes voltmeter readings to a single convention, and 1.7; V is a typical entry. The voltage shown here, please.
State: 75; V
